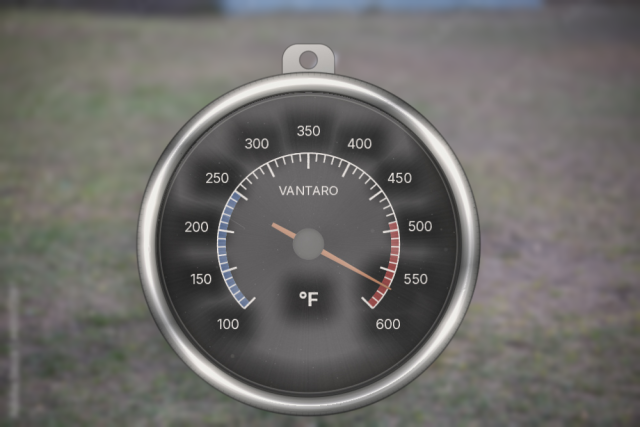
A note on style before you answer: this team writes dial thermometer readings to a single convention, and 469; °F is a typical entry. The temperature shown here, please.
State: 570; °F
